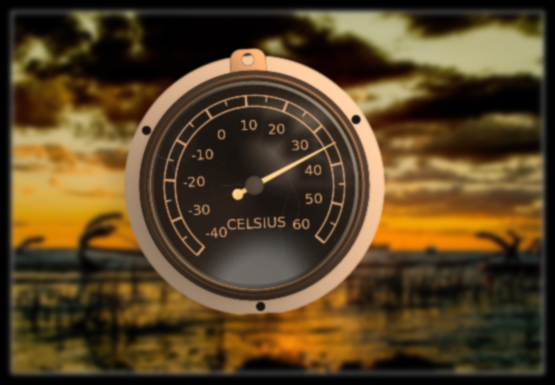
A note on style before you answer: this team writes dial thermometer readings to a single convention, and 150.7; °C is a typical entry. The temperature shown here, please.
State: 35; °C
